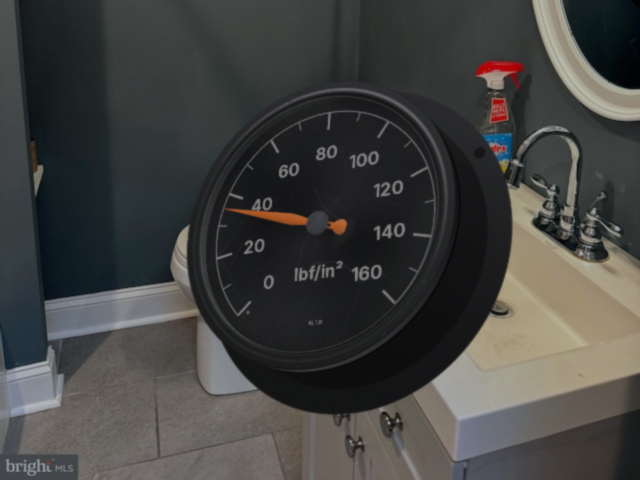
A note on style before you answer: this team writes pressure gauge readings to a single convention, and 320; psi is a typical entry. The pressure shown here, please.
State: 35; psi
